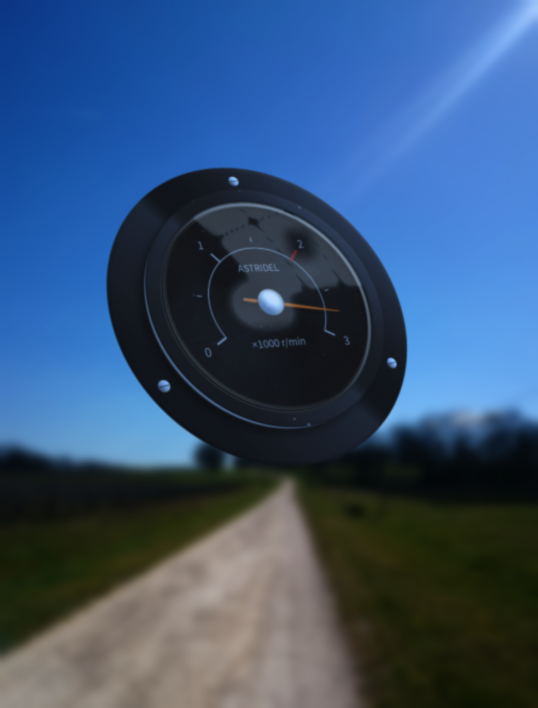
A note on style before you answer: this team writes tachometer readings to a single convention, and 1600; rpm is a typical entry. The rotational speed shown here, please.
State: 2750; rpm
